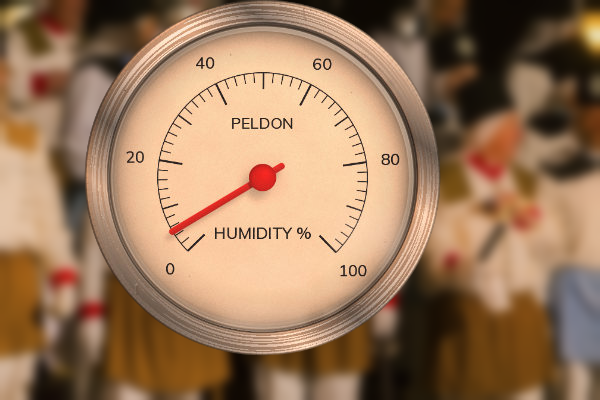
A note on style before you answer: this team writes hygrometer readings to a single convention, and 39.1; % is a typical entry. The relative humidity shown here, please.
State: 5; %
